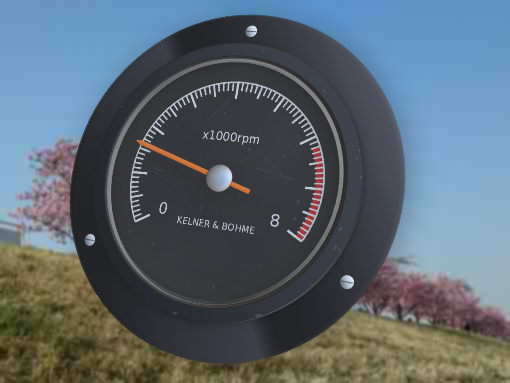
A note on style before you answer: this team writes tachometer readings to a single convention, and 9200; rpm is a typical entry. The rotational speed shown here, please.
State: 1600; rpm
